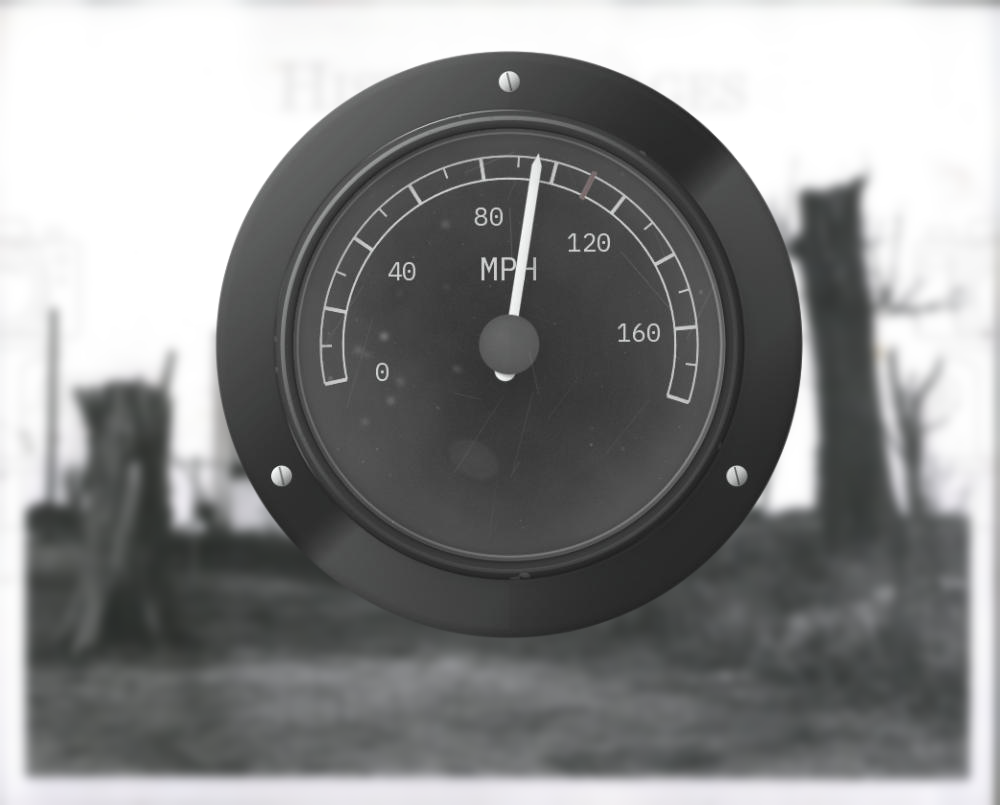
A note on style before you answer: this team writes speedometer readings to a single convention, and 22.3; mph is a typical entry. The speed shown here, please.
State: 95; mph
